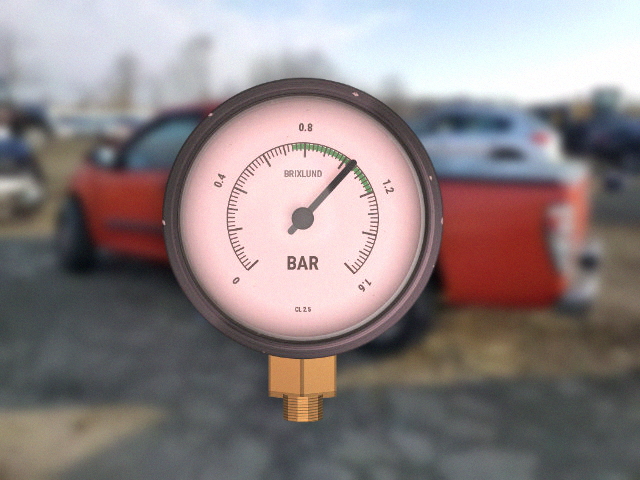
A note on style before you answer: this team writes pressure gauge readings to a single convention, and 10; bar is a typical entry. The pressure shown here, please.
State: 1.04; bar
